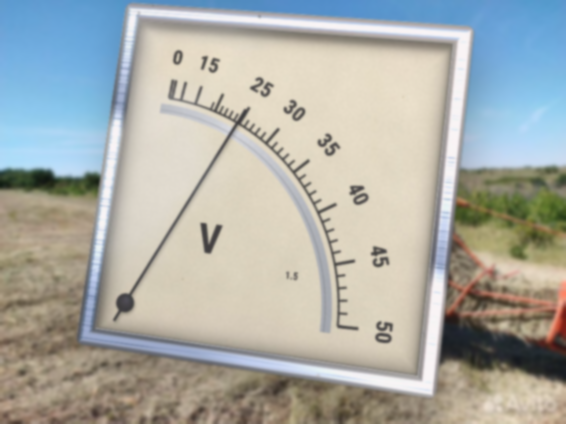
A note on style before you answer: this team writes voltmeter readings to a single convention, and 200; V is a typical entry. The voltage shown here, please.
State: 25; V
